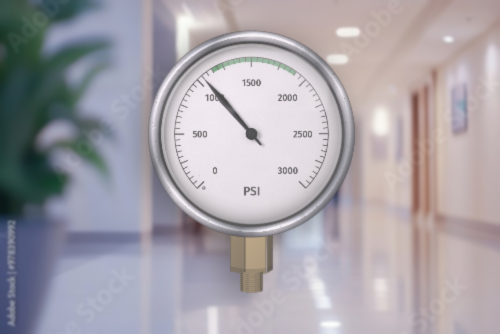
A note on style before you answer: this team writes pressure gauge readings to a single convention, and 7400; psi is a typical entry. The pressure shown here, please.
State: 1050; psi
